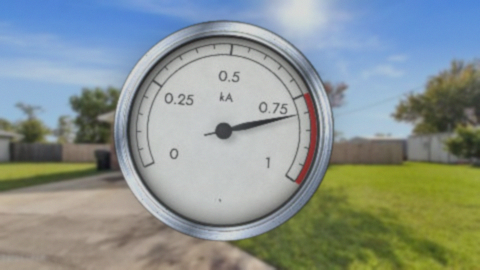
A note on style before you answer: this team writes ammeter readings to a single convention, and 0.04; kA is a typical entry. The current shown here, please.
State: 0.8; kA
